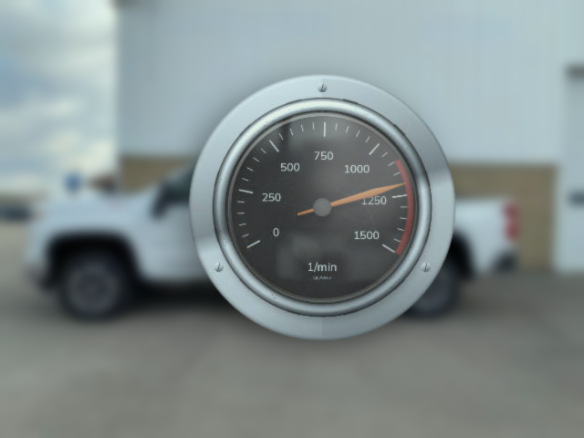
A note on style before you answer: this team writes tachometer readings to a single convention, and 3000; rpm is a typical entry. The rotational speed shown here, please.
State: 1200; rpm
